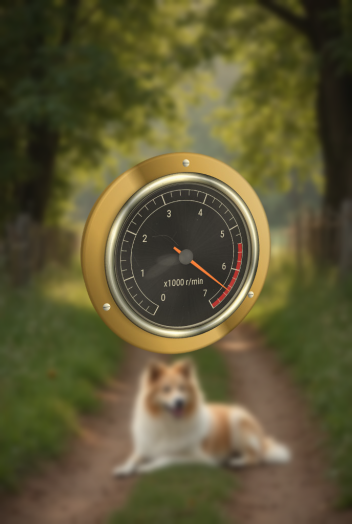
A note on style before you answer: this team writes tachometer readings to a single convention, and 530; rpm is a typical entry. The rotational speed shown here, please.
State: 6500; rpm
